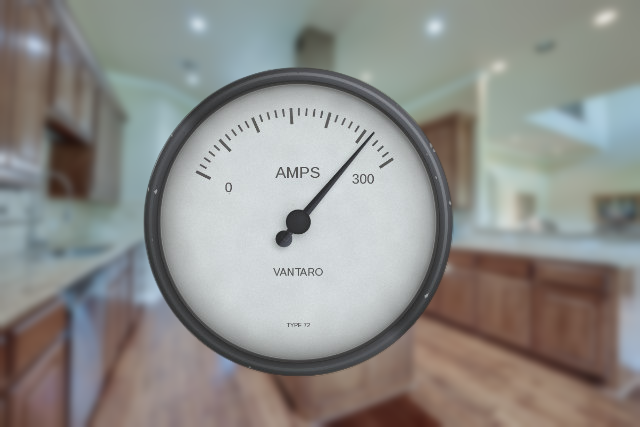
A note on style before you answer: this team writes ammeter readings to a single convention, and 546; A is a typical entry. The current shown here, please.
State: 260; A
